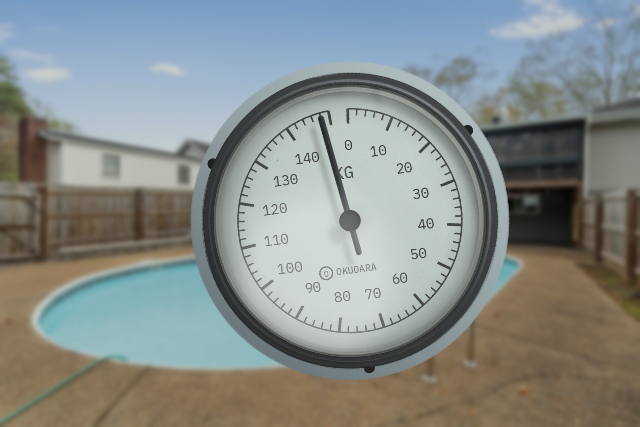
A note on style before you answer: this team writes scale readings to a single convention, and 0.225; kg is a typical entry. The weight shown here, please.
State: 148; kg
